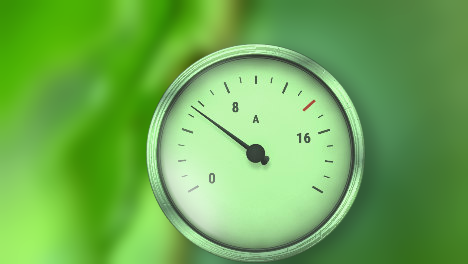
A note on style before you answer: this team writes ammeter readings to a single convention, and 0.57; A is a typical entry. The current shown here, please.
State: 5.5; A
